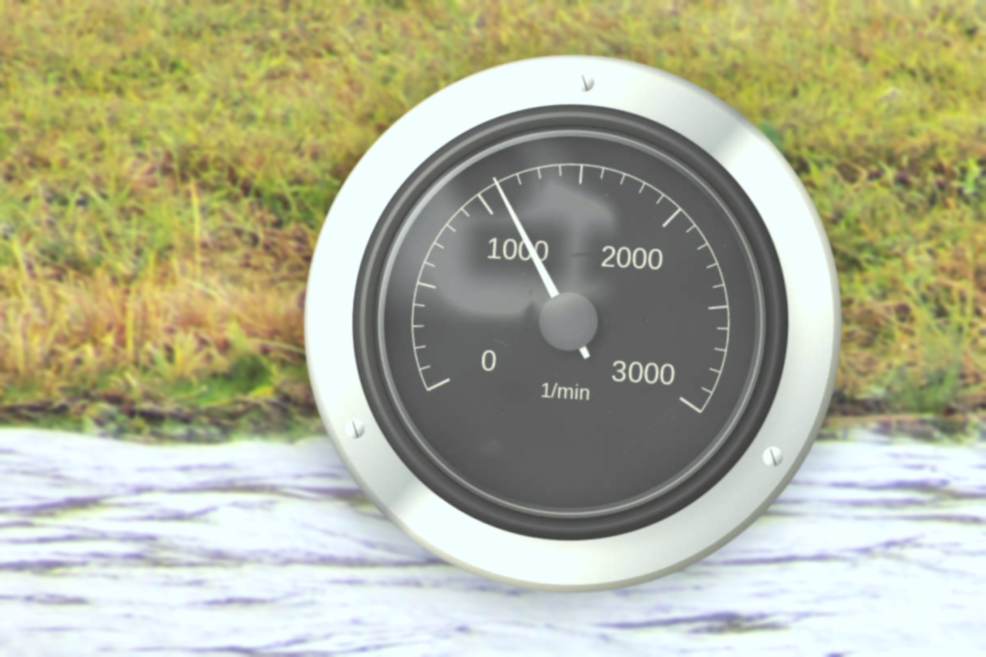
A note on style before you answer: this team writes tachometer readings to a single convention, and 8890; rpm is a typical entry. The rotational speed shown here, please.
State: 1100; rpm
